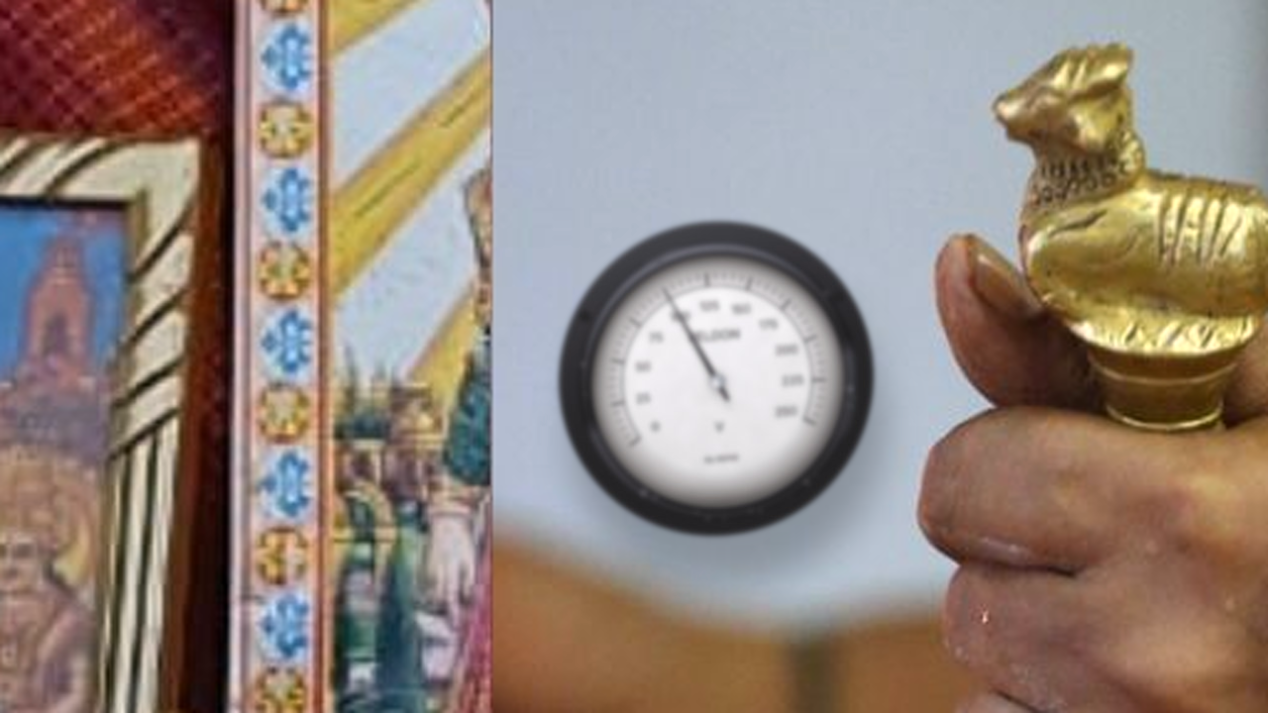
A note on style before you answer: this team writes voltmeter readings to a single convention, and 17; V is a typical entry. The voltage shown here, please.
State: 100; V
